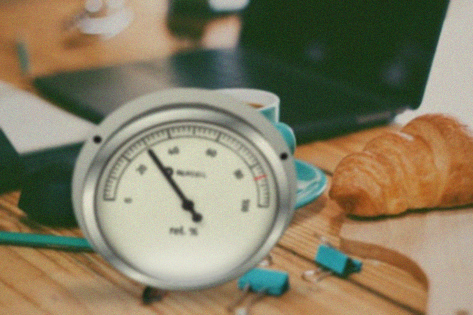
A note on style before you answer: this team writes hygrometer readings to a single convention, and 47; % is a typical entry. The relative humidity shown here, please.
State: 30; %
